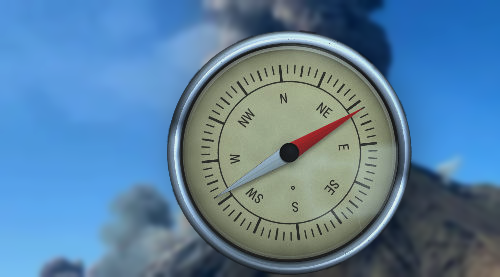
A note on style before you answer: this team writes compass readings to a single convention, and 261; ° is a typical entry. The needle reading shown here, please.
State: 65; °
